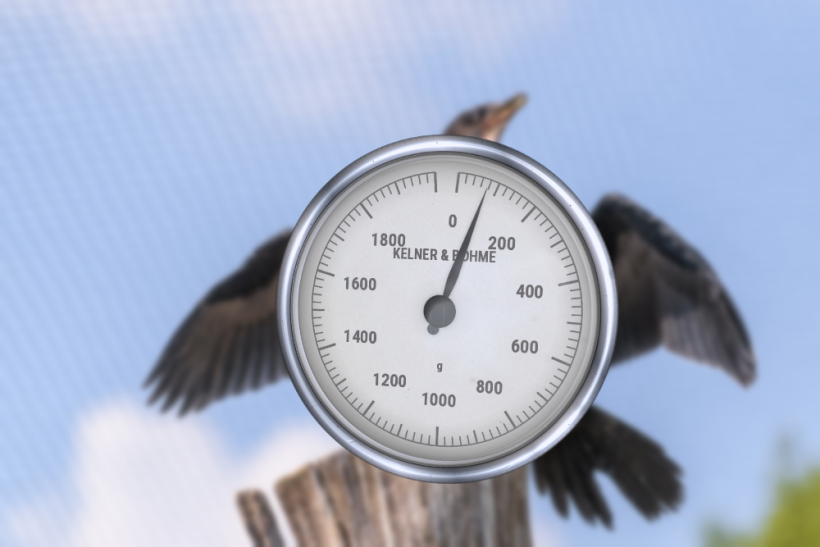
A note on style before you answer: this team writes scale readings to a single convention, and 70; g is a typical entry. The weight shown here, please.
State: 80; g
